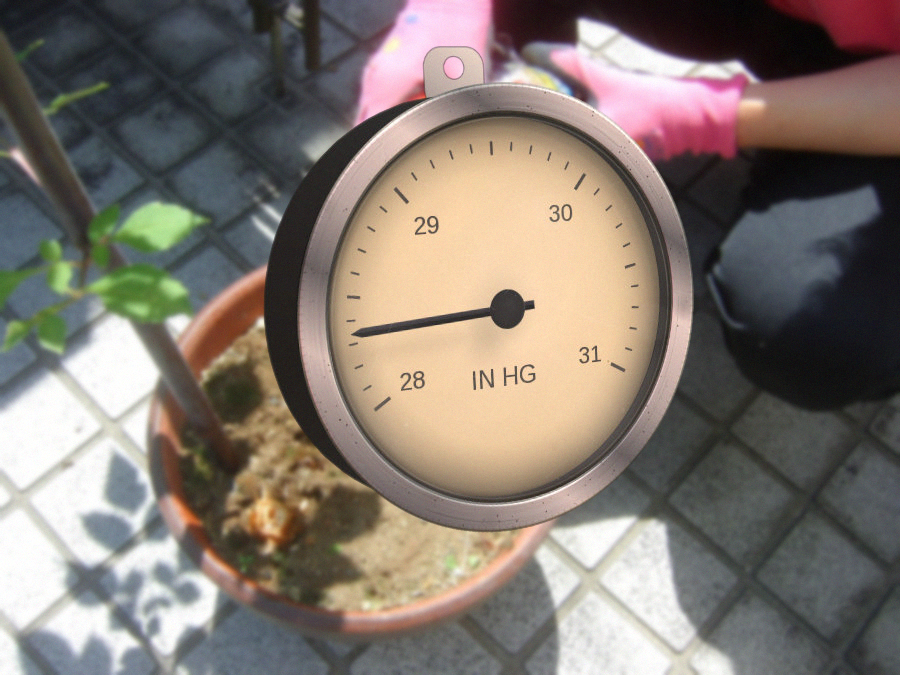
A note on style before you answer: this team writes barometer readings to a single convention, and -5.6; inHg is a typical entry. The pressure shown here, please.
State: 28.35; inHg
